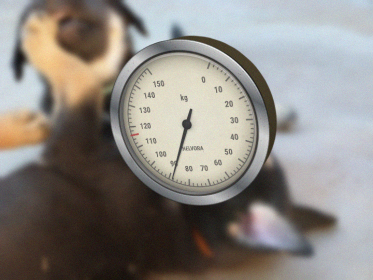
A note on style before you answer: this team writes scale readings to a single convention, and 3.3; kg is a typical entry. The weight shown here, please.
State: 88; kg
